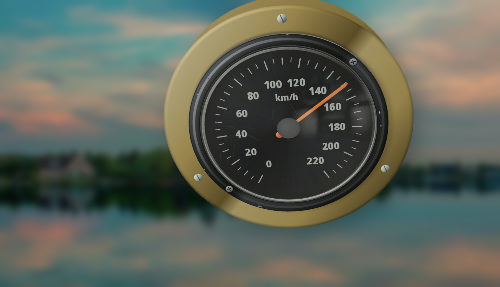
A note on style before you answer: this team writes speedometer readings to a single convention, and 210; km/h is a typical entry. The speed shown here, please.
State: 150; km/h
